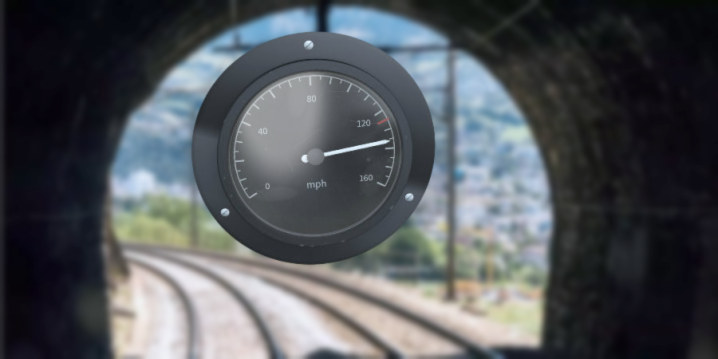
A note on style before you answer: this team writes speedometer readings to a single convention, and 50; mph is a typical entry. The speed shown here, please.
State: 135; mph
